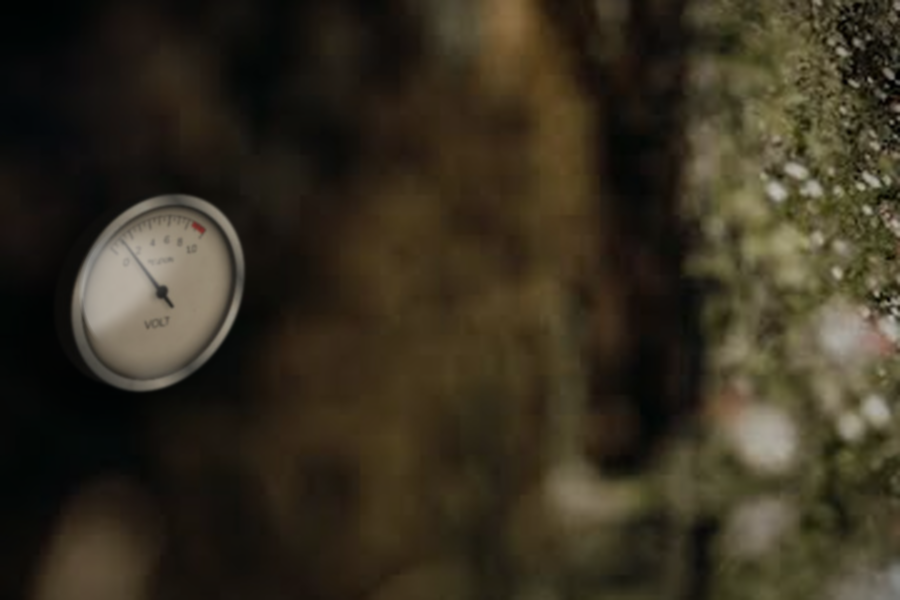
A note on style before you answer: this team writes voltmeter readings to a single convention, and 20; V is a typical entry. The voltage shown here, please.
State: 1; V
